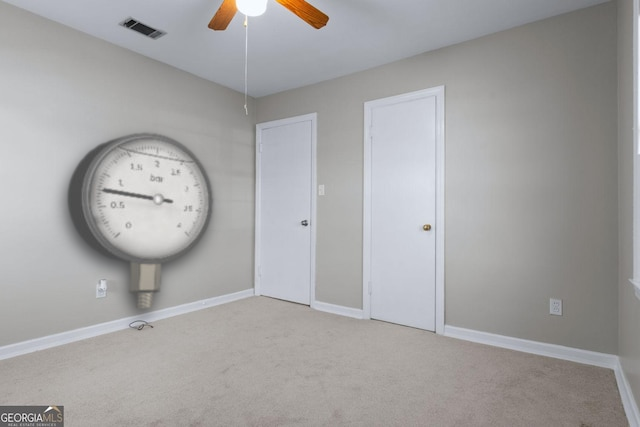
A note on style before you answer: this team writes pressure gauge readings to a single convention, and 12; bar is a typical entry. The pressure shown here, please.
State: 0.75; bar
